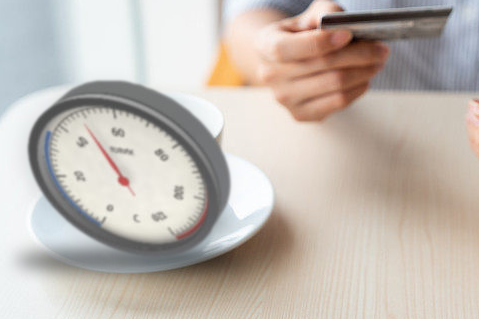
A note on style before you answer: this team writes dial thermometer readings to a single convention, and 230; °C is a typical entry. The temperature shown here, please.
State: 50; °C
